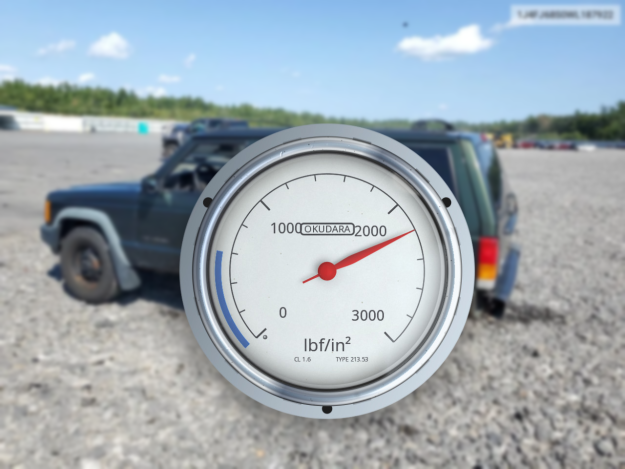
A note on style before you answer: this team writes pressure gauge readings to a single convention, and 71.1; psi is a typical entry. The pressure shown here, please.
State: 2200; psi
